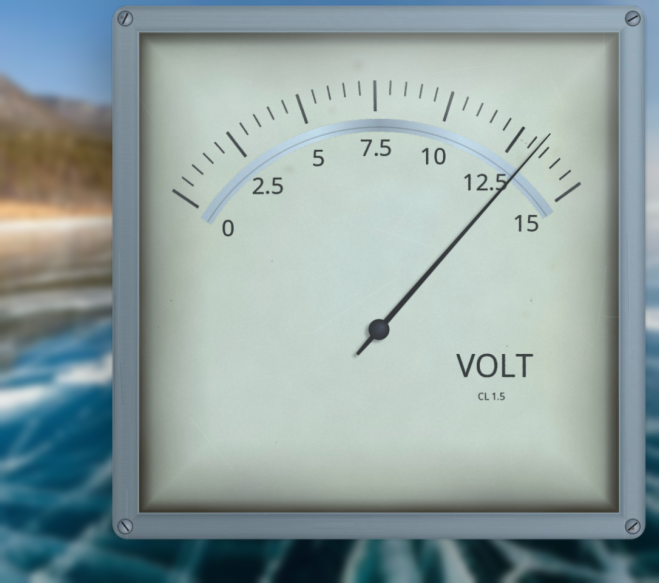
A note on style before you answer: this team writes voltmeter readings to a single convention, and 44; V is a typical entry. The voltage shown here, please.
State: 13.25; V
